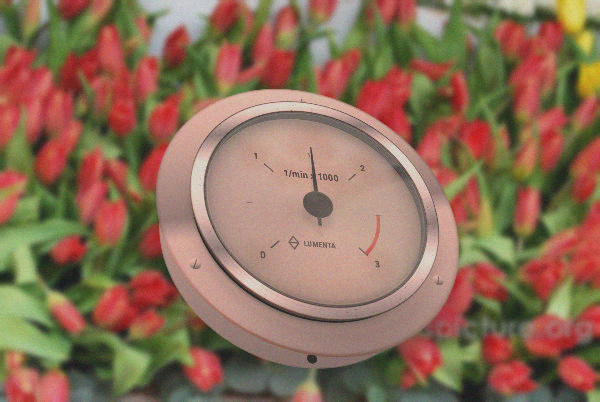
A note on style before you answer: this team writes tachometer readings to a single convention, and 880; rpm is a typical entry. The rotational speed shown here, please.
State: 1500; rpm
